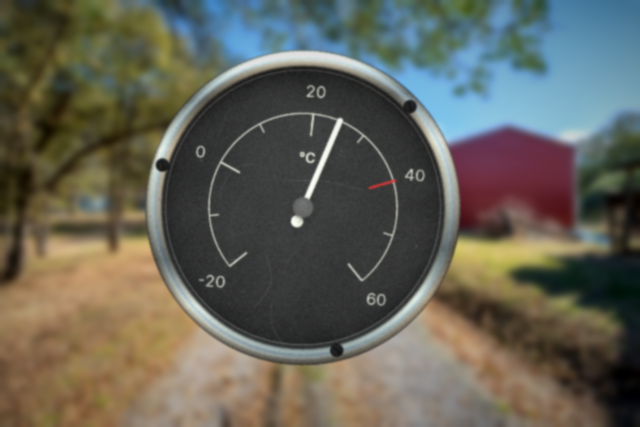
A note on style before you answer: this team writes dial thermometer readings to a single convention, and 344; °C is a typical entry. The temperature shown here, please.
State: 25; °C
